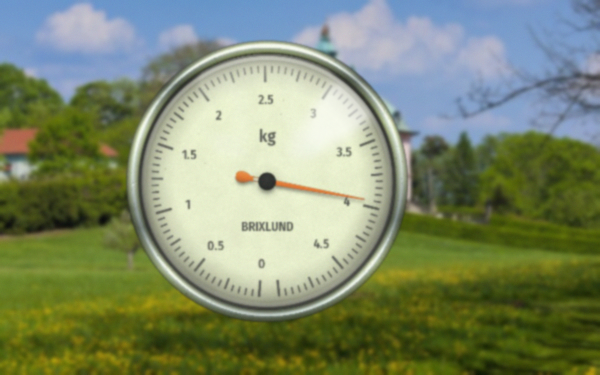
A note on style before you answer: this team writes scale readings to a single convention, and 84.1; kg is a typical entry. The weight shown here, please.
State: 3.95; kg
